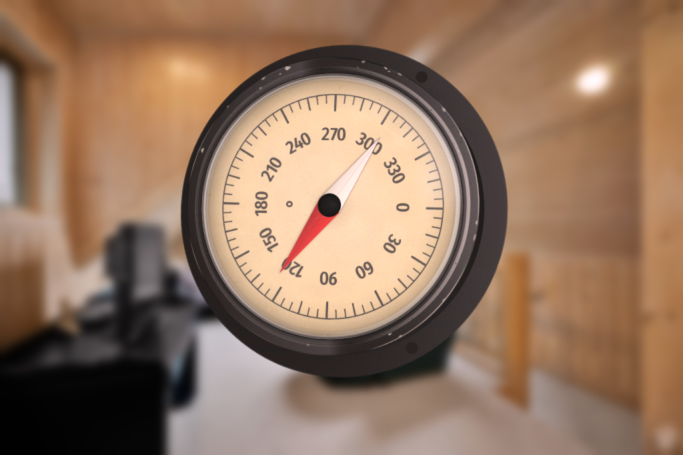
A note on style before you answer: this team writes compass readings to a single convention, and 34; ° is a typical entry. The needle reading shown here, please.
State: 125; °
